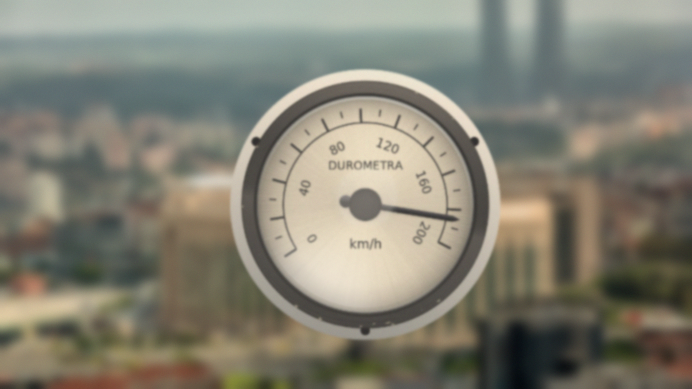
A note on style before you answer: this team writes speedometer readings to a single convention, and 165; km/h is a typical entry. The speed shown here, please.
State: 185; km/h
